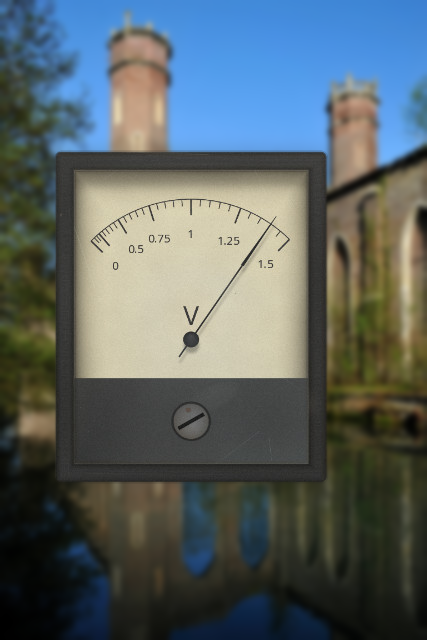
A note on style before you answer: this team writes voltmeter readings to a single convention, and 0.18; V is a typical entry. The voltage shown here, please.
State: 1.4; V
